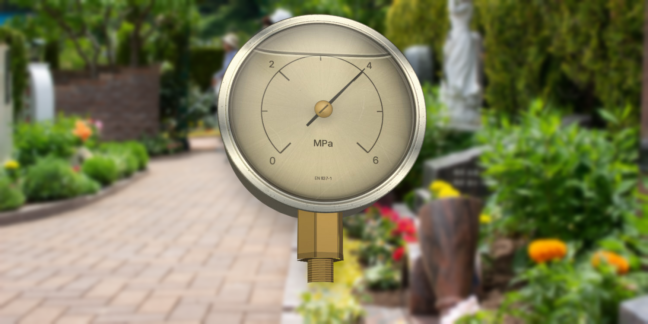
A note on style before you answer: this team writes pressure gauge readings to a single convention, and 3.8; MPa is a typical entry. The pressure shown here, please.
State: 4; MPa
